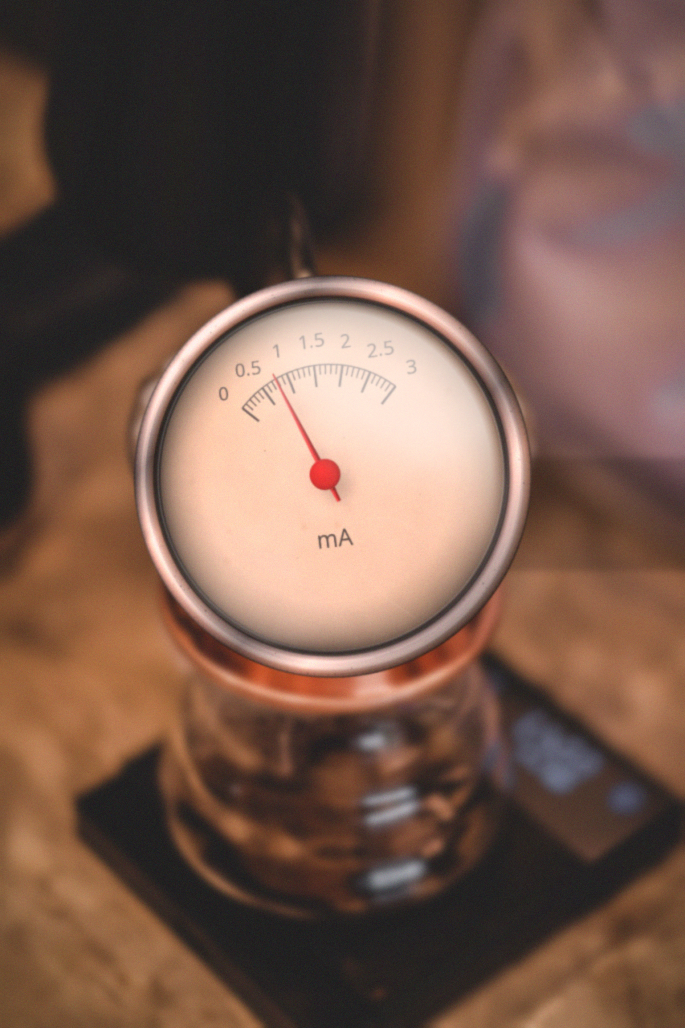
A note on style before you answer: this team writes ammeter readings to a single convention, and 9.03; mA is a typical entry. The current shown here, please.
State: 0.8; mA
